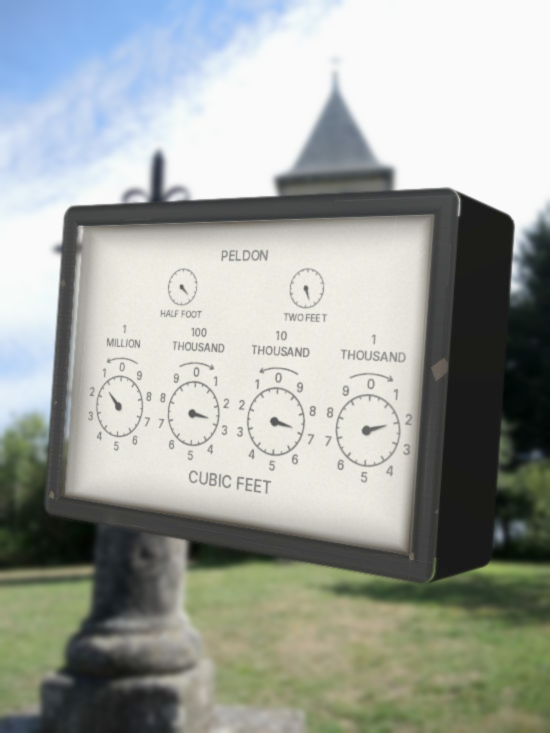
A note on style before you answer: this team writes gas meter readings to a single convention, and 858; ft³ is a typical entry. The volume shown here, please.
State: 127200; ft³
